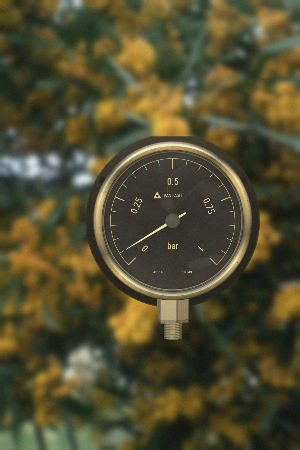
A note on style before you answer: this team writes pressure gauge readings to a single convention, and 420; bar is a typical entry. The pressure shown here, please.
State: 0.05; bar
